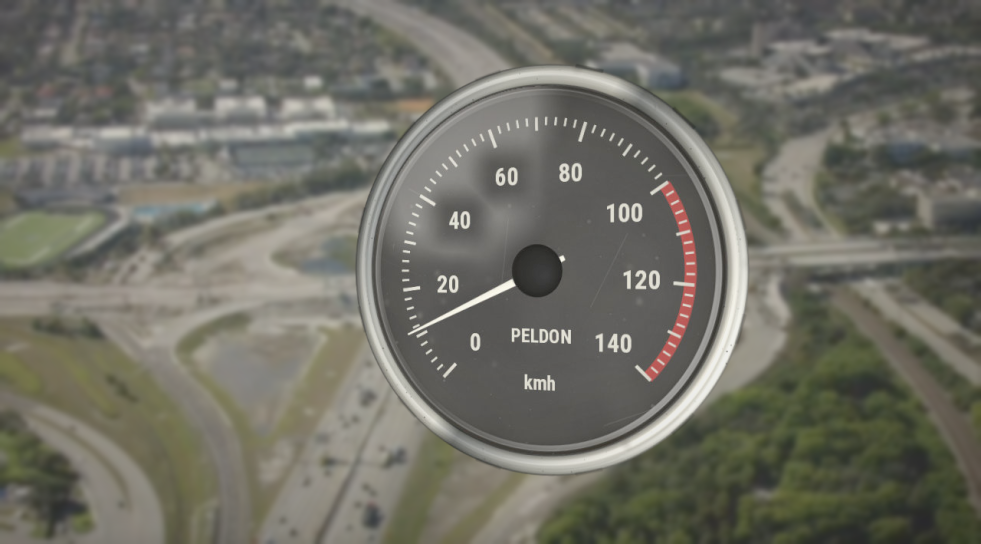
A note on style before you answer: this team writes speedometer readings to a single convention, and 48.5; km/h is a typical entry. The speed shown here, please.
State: 11; km/h
